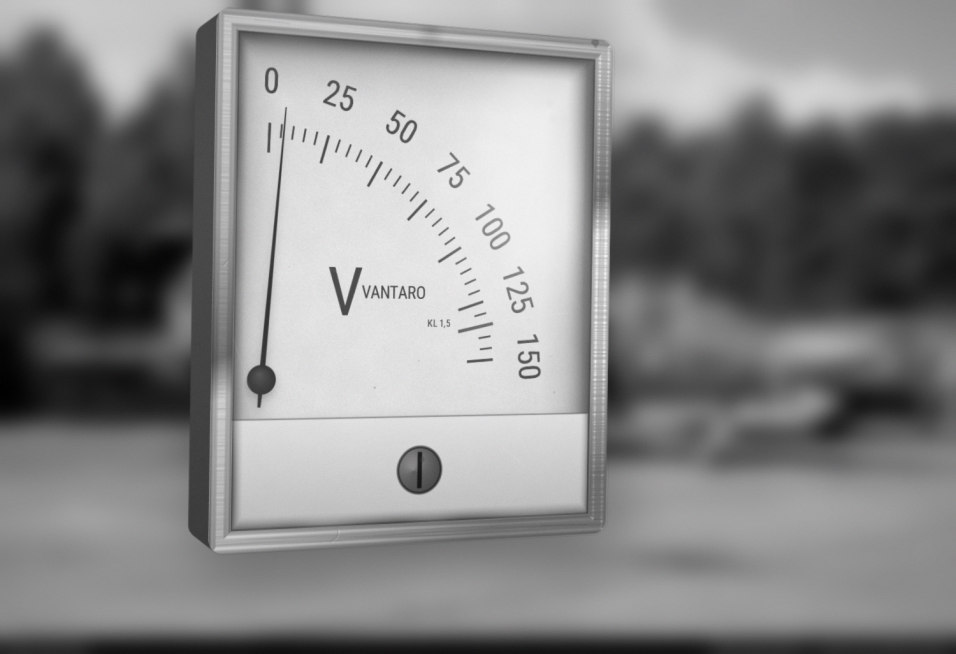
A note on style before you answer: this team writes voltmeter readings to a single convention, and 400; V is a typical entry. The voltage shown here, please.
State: 5; V
